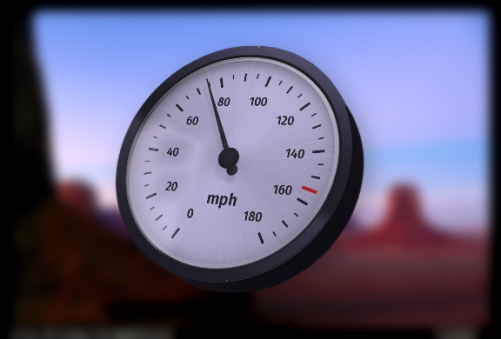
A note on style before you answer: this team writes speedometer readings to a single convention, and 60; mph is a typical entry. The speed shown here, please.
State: 75; mph
